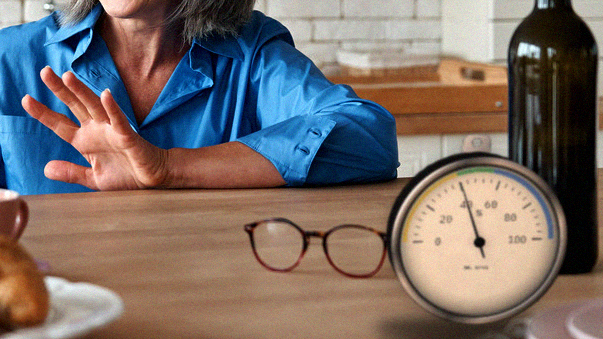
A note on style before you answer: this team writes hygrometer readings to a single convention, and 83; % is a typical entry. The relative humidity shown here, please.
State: 40; %
